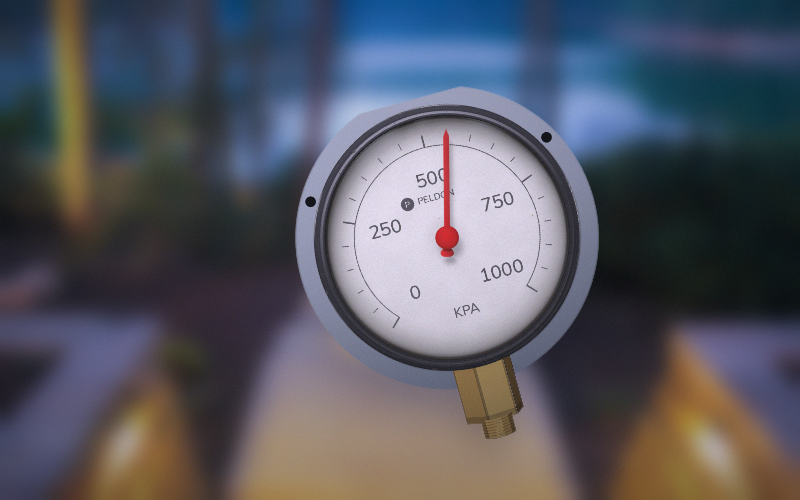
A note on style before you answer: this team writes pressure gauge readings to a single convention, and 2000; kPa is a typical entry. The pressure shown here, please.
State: 550; kPa
